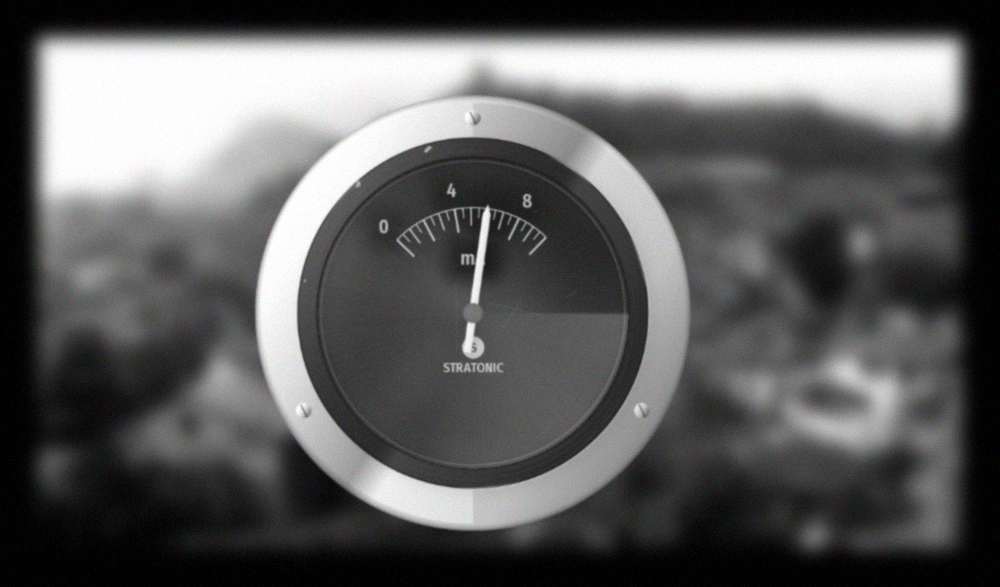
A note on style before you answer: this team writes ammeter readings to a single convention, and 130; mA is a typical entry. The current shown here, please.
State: 6; mA
